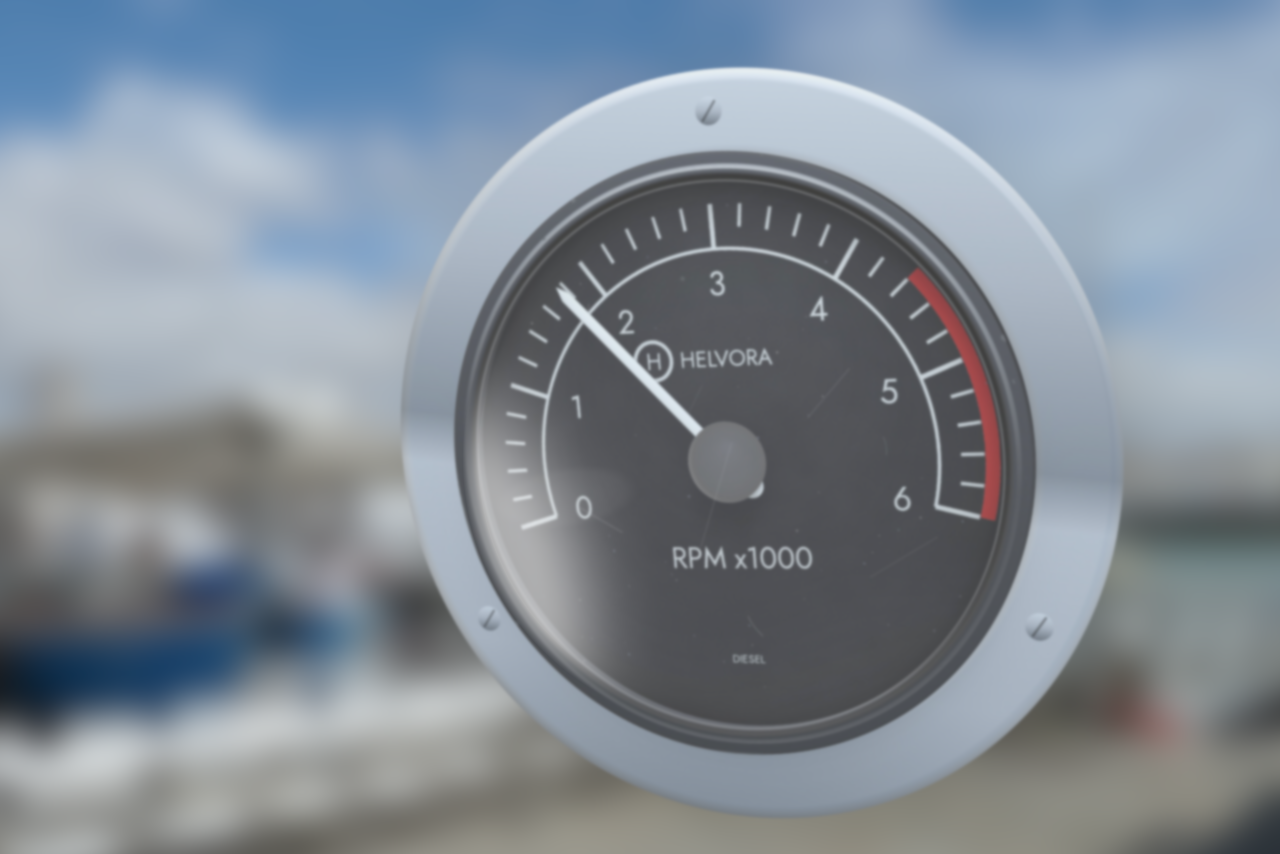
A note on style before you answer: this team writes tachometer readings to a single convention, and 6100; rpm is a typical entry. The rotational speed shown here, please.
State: 1800; rpm
